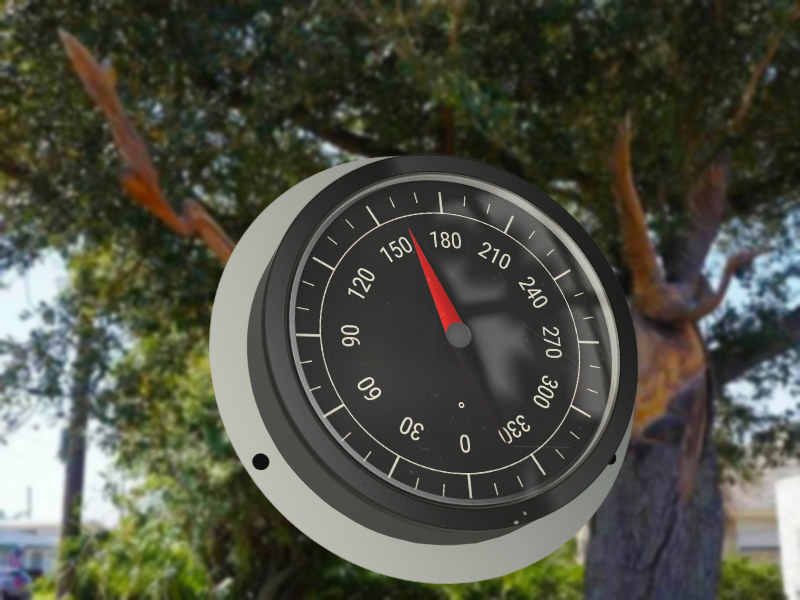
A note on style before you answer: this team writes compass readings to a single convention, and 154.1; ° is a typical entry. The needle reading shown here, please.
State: 160; °
